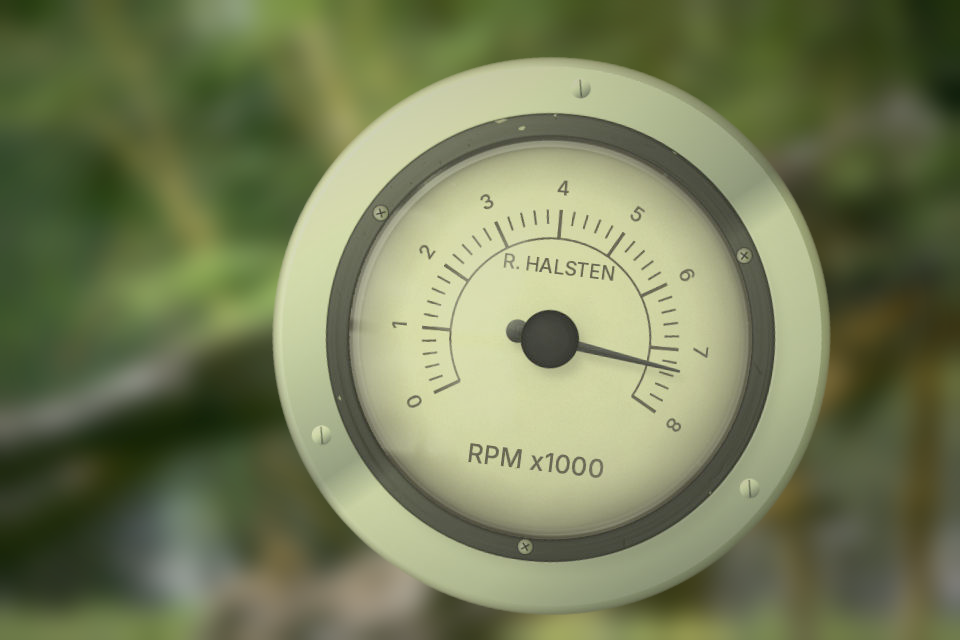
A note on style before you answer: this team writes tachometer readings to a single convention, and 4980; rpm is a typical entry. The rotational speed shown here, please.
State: 7300; rpm
